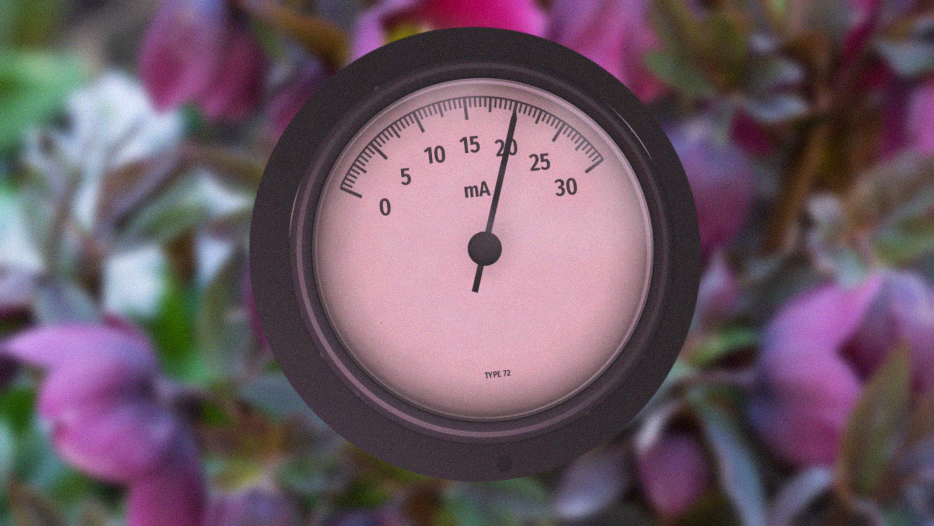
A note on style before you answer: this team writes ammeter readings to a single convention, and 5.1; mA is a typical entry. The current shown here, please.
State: 20; mA
